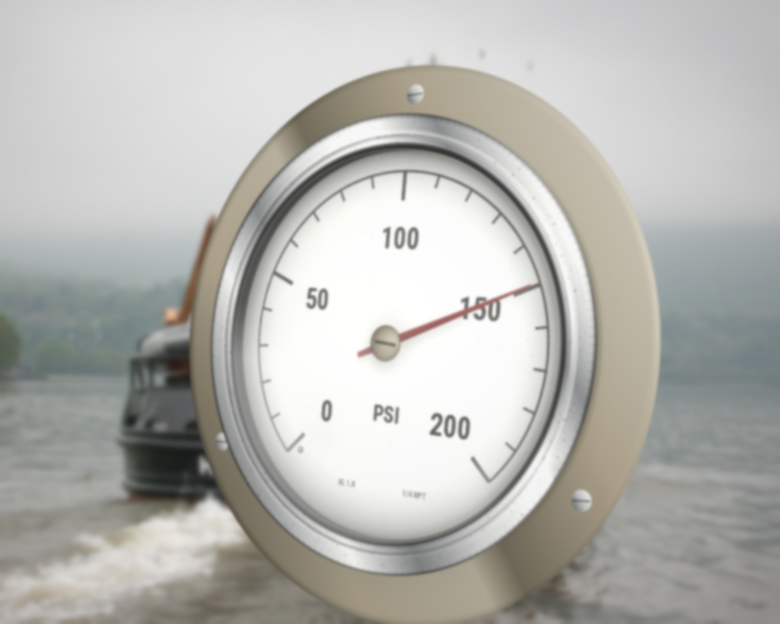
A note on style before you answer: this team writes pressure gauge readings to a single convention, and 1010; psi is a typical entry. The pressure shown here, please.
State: 150; psi
